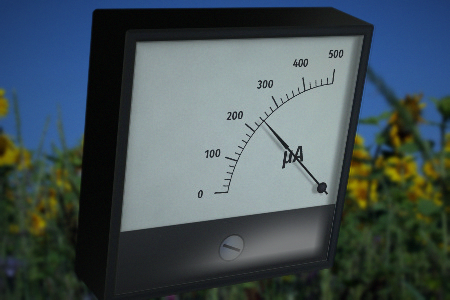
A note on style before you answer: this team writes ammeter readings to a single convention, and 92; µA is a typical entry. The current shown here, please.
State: 240; µA
